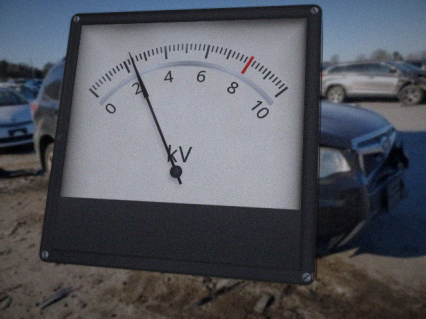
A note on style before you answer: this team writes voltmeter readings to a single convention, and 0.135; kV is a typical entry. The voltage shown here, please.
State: 2.4; kV
